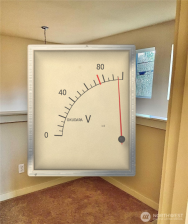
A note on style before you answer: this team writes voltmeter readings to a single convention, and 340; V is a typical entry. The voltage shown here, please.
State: 95; V
